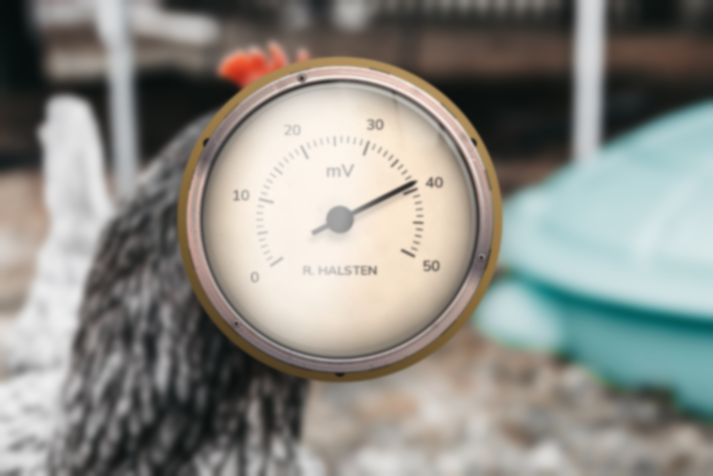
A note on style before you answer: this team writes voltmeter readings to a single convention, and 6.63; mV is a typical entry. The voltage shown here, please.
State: 39; mV
